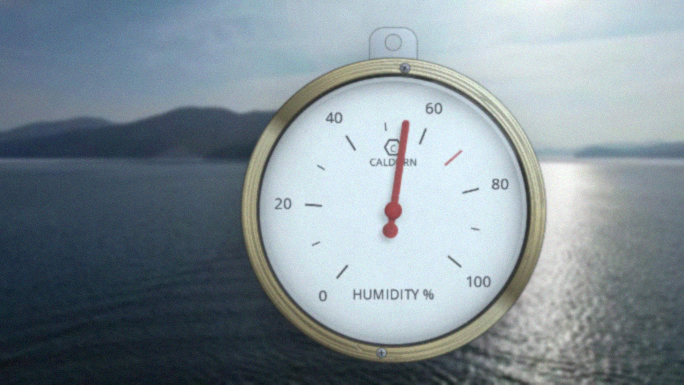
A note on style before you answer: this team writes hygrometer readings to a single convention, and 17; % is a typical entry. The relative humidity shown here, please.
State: 55; %
